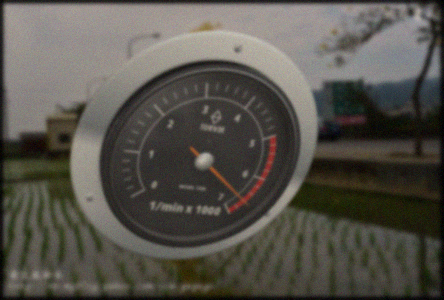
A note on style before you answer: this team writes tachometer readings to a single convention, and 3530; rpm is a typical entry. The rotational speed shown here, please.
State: 6600; rpm
